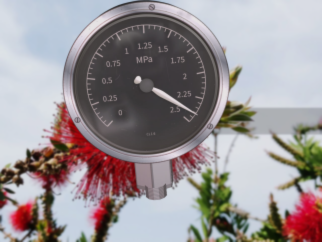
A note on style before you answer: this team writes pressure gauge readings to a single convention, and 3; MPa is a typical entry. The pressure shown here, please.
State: 2.4; MPa
